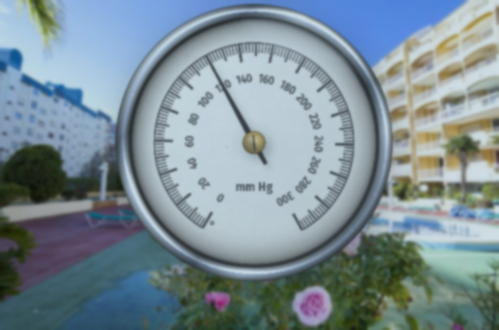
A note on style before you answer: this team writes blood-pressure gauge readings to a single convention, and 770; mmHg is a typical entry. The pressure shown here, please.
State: 120; mmHg
